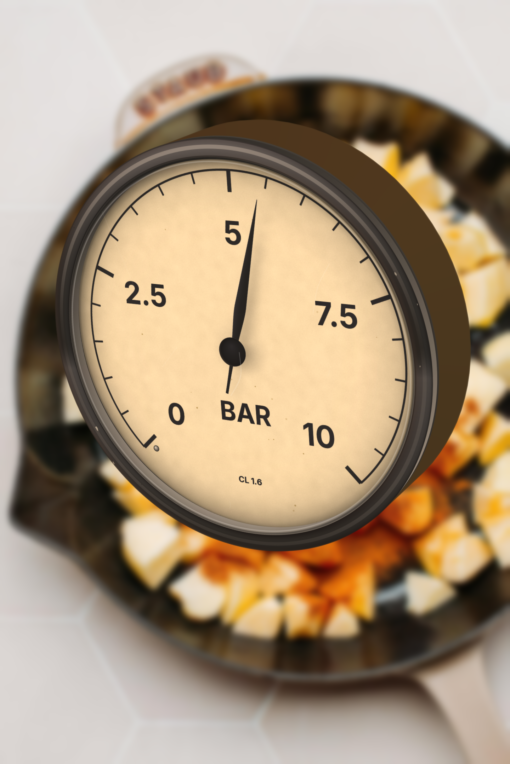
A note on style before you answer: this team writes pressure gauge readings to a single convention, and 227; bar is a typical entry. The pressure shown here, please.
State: 5.5; bar
